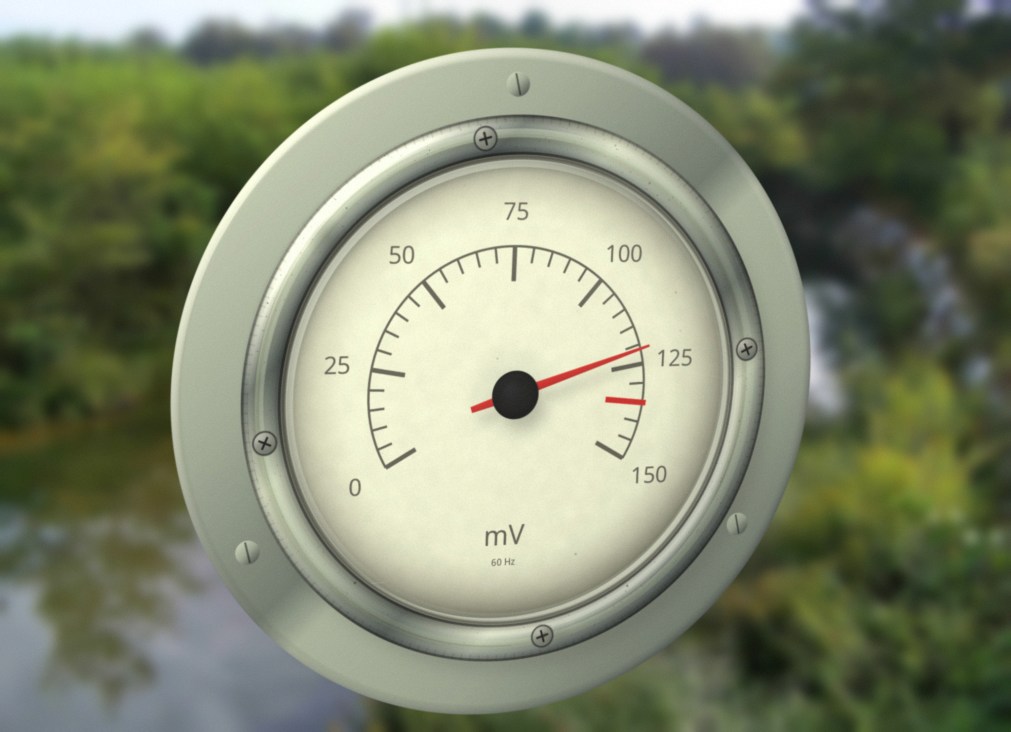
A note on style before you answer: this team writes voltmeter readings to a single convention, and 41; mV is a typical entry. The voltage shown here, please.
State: 120; mV
